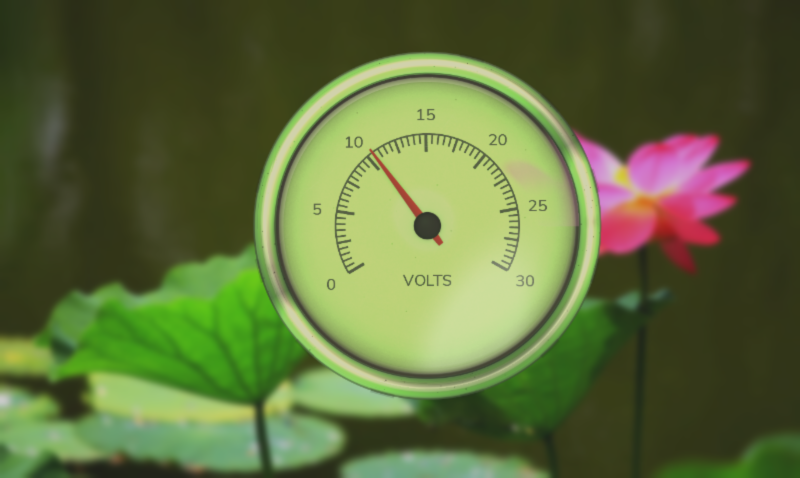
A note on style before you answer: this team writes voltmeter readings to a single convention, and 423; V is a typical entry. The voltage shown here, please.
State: 10.5; V
